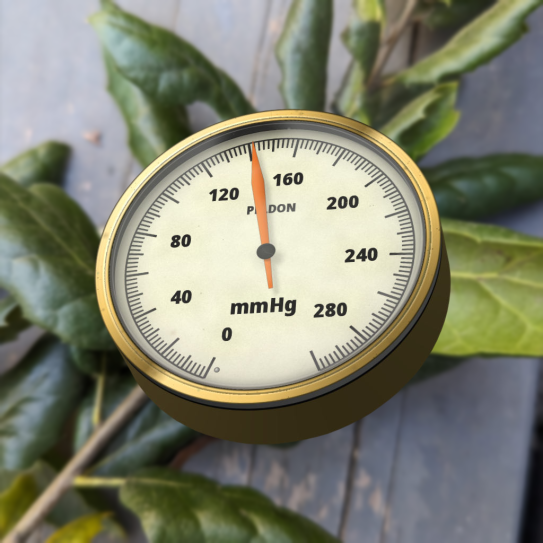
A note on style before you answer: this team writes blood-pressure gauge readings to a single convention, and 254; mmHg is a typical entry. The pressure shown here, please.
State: 142; mmHg
